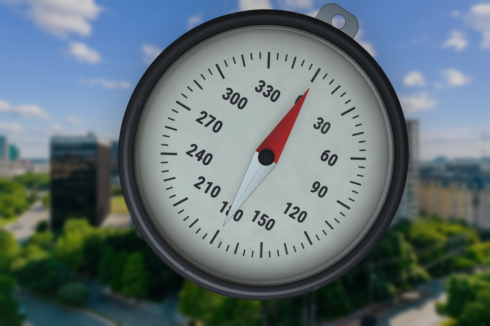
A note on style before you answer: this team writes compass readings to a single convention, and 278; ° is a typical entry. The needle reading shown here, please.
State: 0; °
